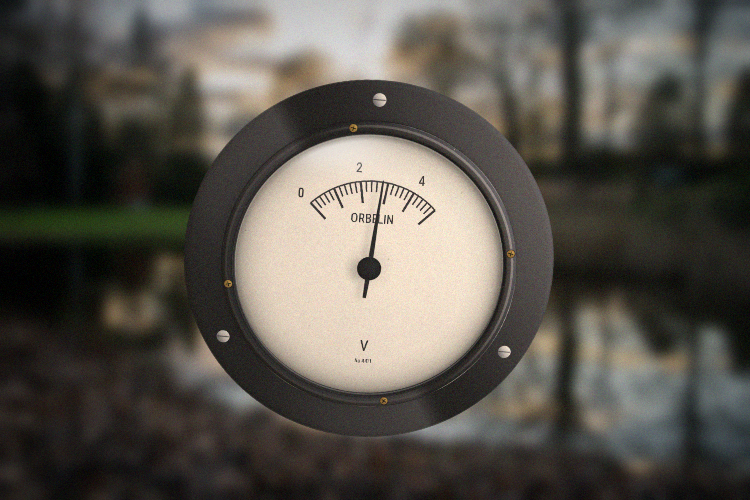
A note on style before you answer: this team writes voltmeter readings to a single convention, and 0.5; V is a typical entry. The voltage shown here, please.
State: 2.8; V
